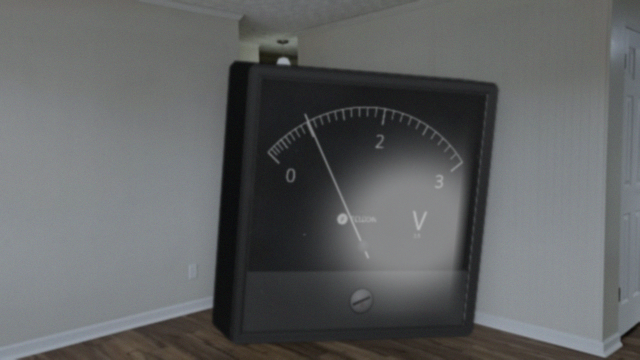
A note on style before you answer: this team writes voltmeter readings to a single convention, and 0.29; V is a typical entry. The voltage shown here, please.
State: 1; V
